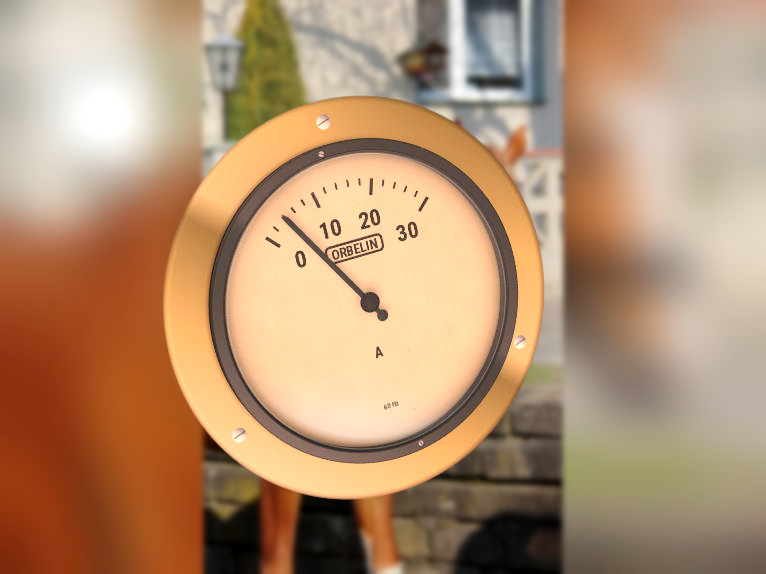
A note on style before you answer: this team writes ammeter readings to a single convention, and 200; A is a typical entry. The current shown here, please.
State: 4; A
